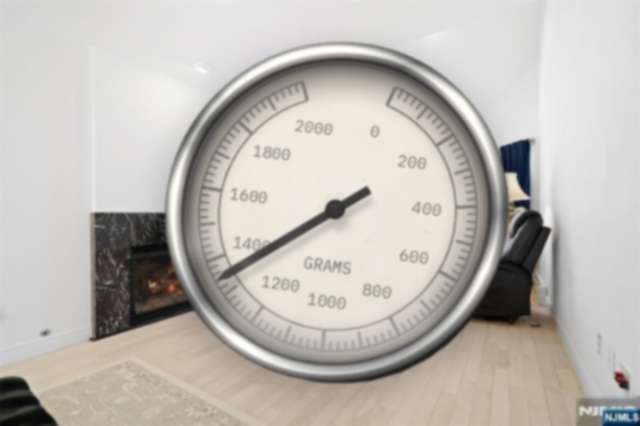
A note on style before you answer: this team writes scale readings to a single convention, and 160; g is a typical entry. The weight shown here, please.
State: 1340; g
